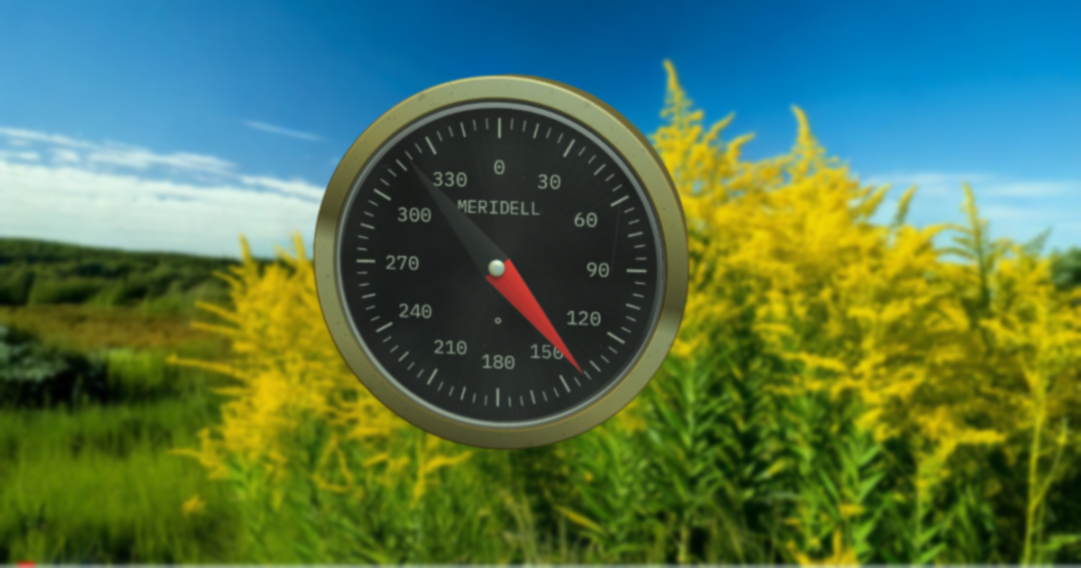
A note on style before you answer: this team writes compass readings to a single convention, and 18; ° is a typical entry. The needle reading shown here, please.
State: 140; °
